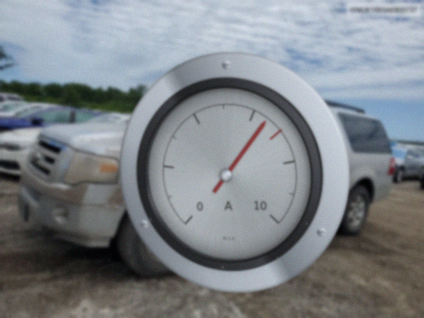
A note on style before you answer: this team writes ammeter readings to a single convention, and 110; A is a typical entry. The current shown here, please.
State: 6.5; A
